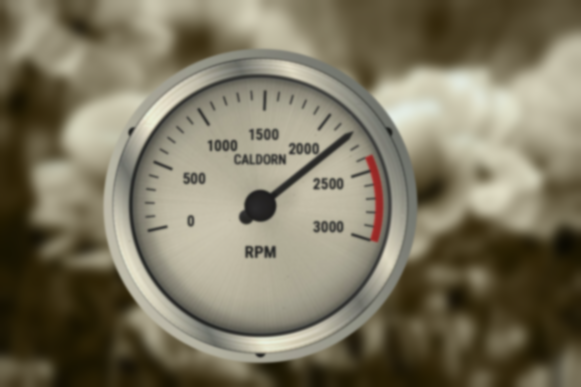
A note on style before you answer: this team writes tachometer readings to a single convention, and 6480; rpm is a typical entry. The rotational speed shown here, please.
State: 2200; rpm
